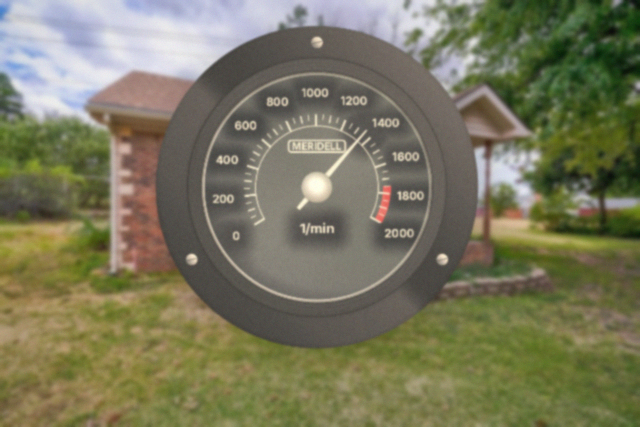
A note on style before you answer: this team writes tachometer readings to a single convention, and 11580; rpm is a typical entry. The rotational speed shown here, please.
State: 1350; rpm
